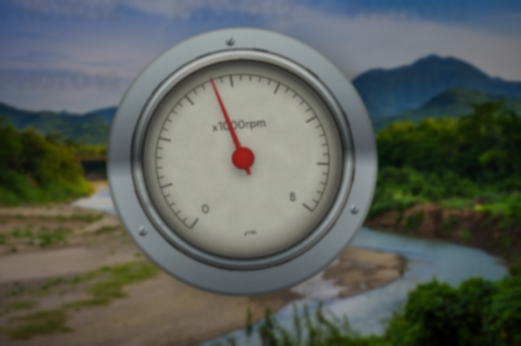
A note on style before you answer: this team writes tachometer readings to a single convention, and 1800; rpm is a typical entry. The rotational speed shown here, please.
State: 3600; rpm
